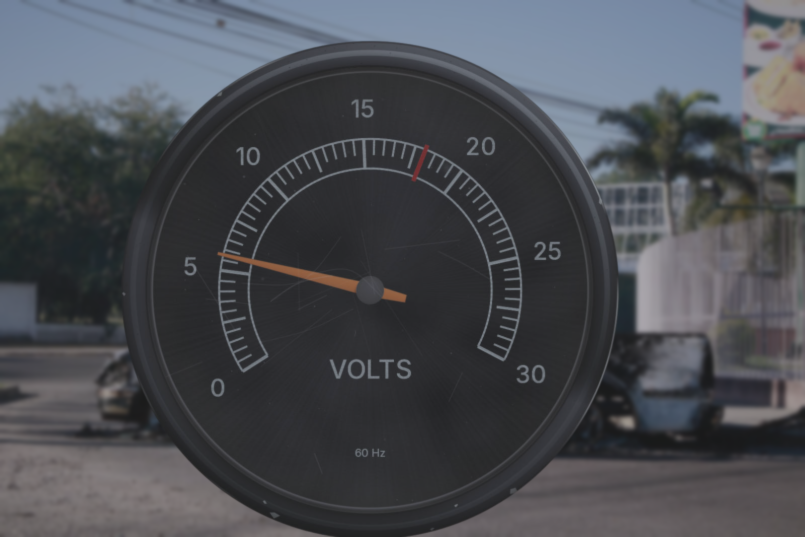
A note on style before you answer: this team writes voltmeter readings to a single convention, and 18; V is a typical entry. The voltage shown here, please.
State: 5.75; V
